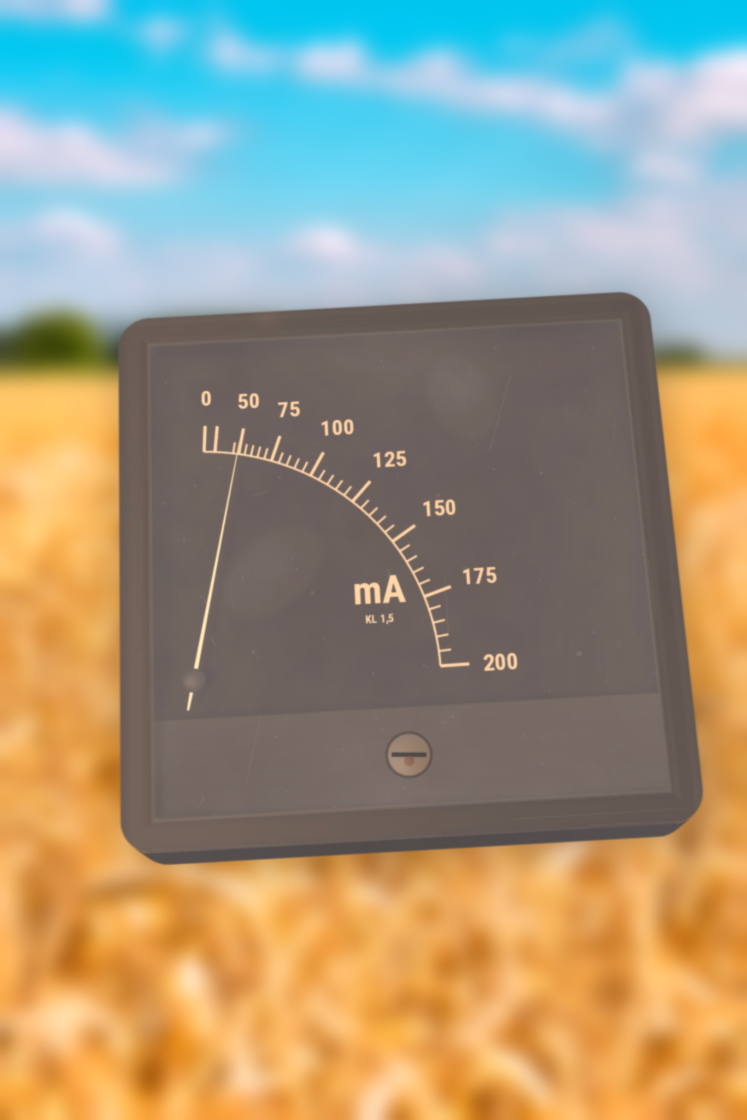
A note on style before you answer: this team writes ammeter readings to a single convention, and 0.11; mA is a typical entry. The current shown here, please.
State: 50; mA
